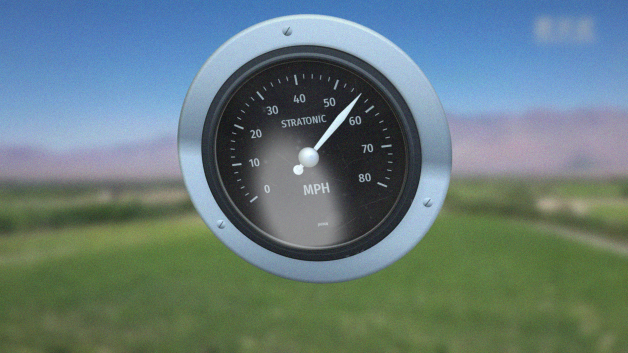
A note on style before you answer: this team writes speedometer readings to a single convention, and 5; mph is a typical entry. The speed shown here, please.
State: 56; mph
